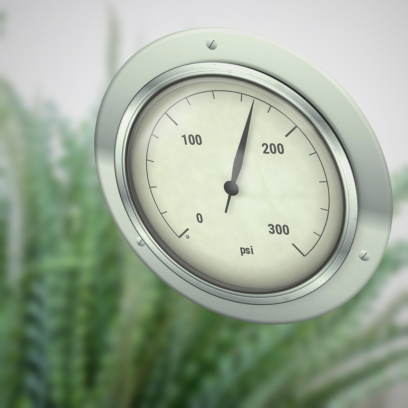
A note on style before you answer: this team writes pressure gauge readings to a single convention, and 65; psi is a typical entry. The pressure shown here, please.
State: 170; psi
